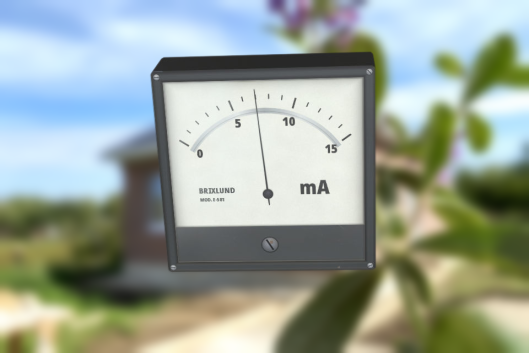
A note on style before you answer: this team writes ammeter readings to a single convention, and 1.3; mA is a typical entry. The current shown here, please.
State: 7; mA
